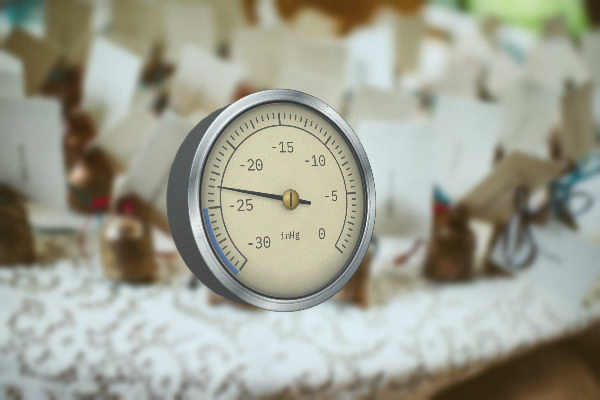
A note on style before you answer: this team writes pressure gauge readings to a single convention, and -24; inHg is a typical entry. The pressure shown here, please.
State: -23.5; inHg
